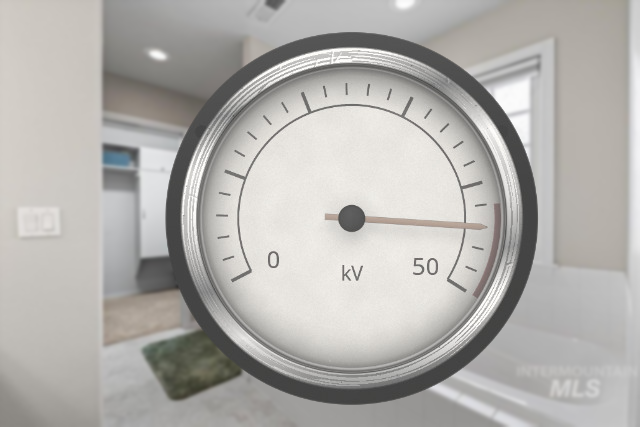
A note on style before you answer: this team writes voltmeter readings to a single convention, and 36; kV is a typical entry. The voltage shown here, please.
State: 44; kV
